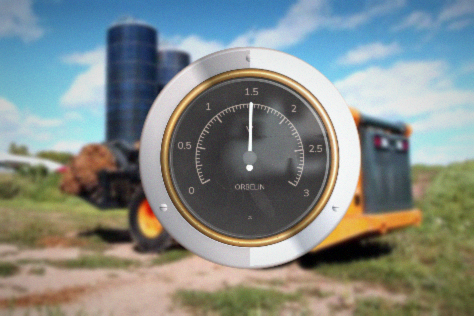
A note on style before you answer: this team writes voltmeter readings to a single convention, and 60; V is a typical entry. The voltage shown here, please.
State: 1.5; V
